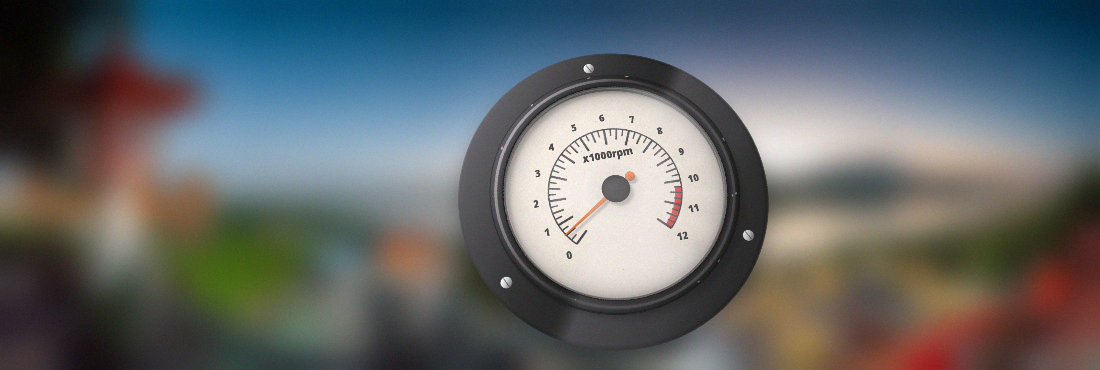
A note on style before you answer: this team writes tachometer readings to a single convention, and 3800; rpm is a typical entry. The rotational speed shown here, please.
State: 500; rpm
